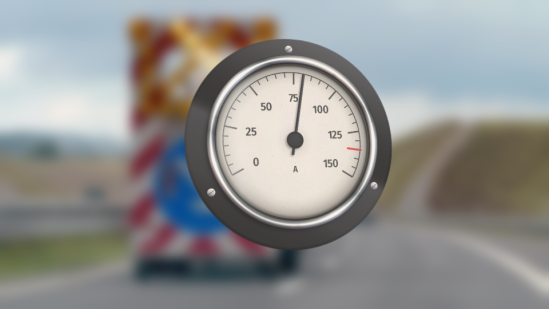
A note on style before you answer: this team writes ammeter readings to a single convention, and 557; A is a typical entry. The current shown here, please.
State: 80; A
